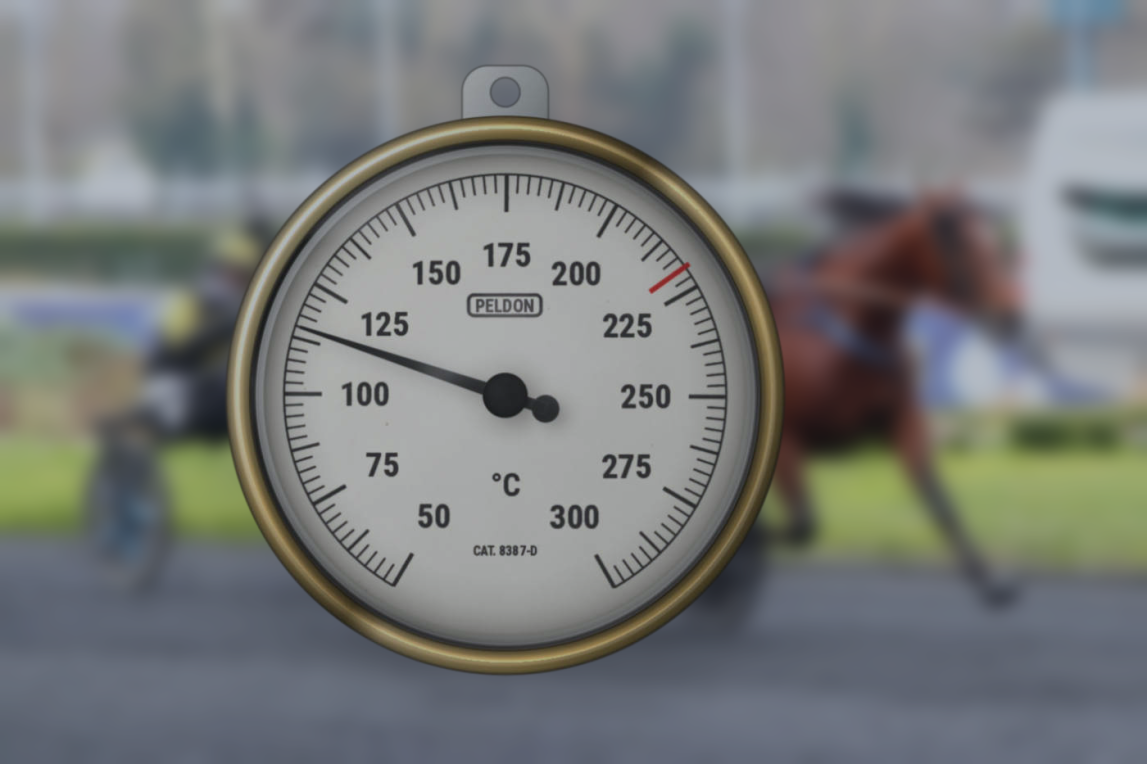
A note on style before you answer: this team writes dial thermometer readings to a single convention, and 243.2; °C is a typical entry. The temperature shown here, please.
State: 115; °C
